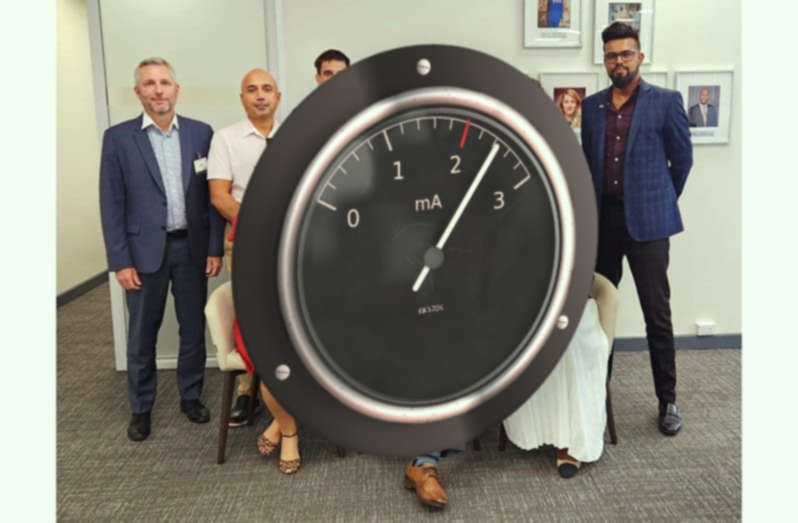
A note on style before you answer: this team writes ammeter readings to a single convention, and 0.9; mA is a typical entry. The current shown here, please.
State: 2.4; mA
